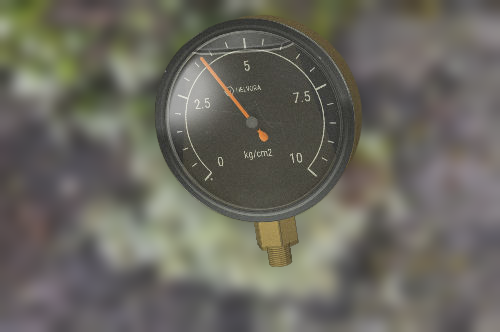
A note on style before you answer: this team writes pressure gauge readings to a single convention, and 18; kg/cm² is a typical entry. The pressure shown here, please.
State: 3.75; kg/cm²
